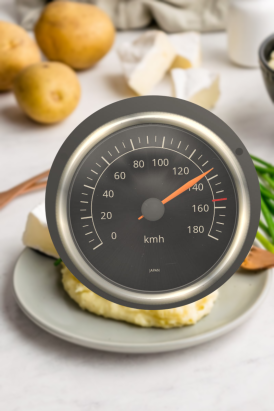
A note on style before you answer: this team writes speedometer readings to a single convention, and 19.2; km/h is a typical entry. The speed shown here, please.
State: 135; km/h
